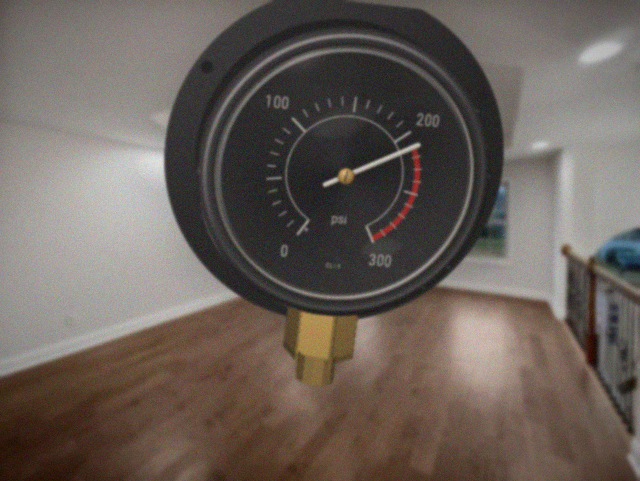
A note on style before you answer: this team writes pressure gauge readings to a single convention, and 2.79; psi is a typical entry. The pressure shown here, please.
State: 210; psi
